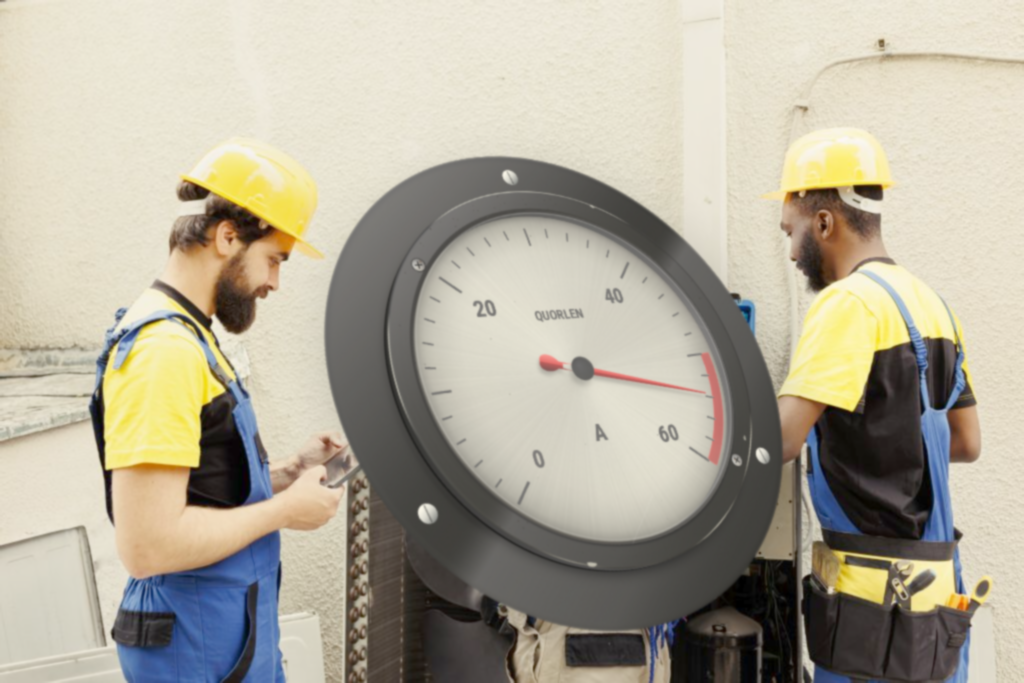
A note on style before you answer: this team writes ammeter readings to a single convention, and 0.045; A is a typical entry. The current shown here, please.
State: 54; A
